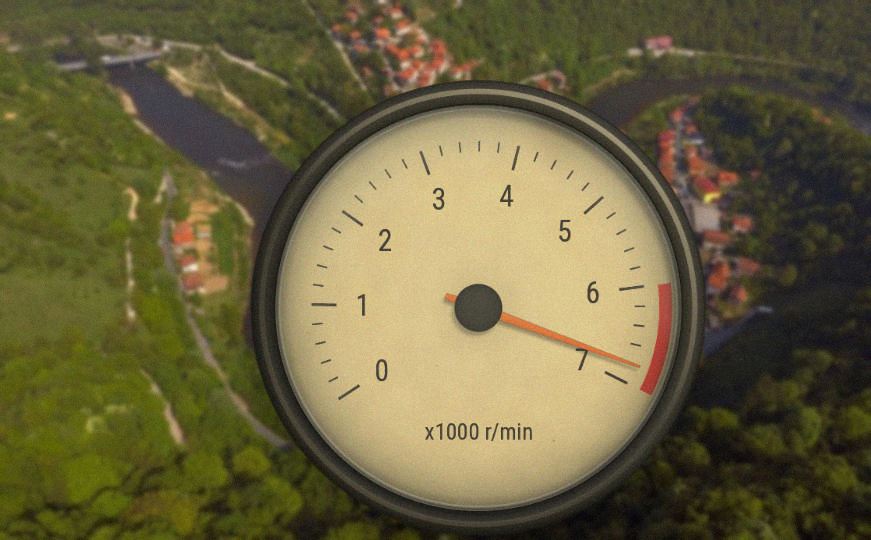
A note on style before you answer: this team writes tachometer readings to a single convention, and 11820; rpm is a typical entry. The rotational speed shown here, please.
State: 6800; rpm
